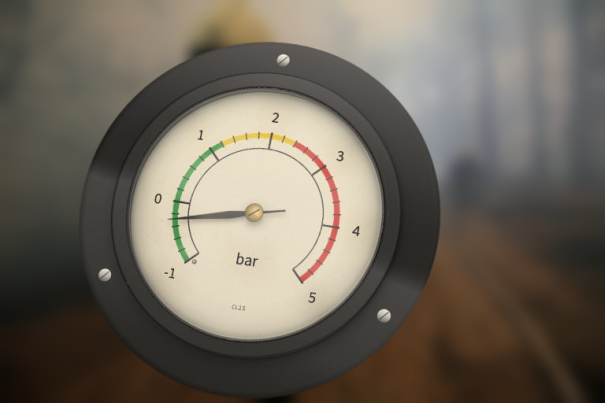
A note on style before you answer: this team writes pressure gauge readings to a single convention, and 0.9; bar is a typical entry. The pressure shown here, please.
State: -0.3; bar
